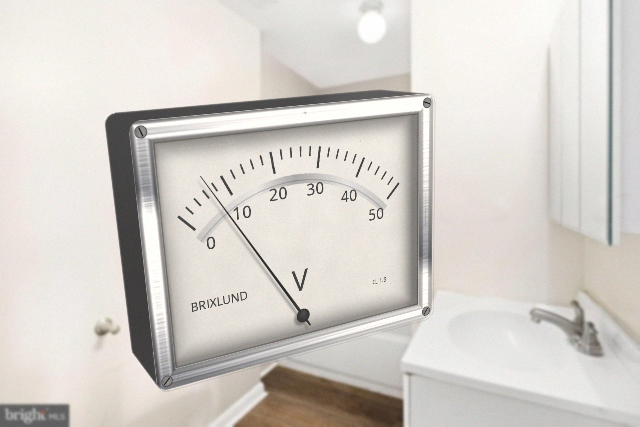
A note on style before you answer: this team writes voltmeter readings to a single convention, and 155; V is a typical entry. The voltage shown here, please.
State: 7; V
